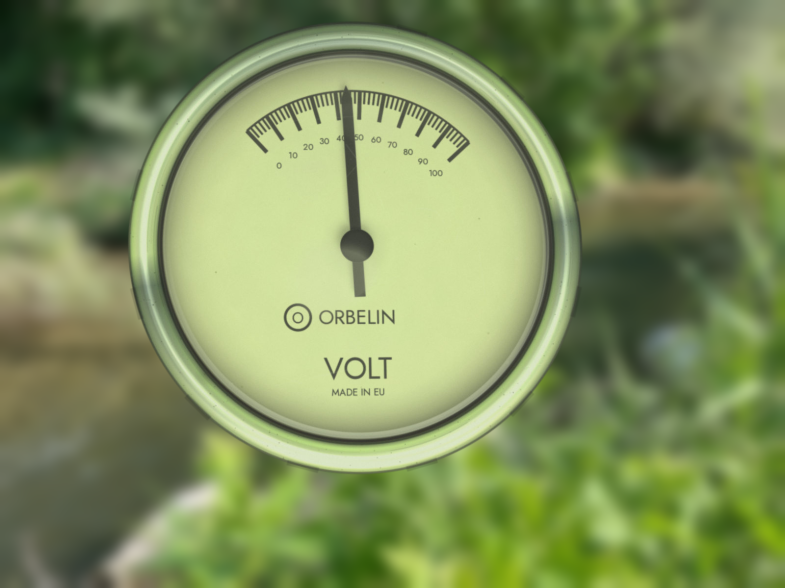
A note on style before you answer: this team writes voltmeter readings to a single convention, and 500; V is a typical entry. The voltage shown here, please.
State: 44; V
